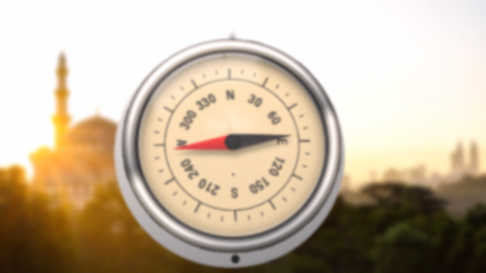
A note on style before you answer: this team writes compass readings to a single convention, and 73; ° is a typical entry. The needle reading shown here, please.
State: 265; °
